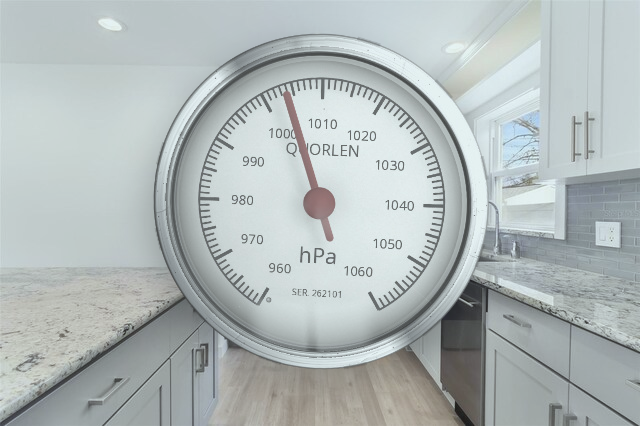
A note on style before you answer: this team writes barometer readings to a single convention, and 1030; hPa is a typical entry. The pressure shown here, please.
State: 1004; hPa
